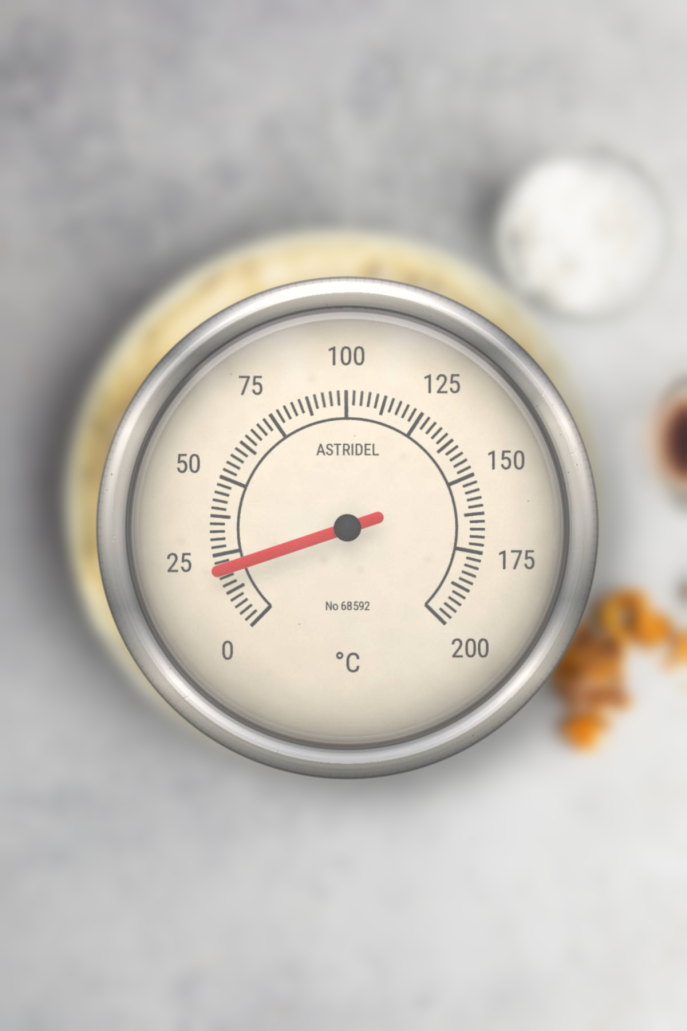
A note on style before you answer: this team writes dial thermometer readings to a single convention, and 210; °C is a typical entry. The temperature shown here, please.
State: 20; °C
